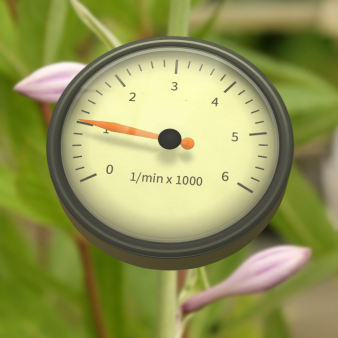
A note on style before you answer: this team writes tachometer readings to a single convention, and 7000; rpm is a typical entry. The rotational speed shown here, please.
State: 1000; rpm
